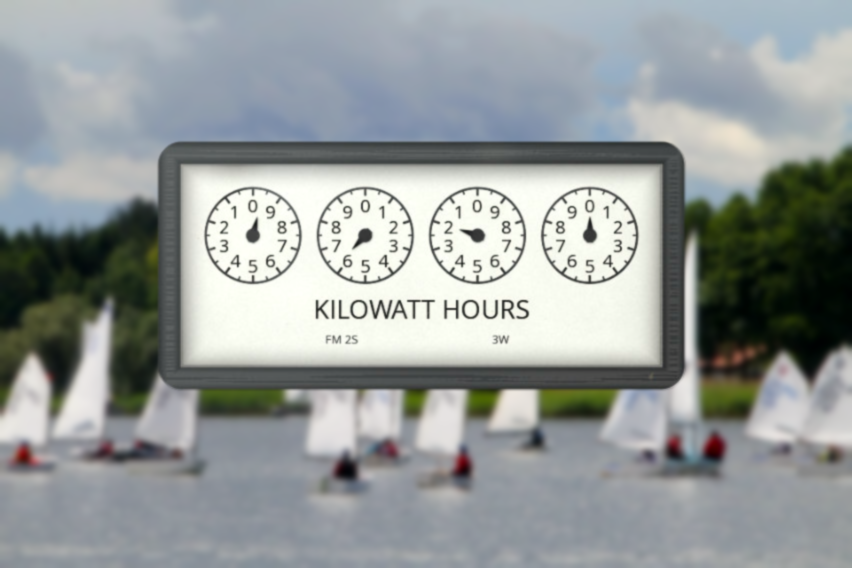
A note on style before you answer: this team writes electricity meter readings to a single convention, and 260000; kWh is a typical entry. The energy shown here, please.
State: 9620; kWh
